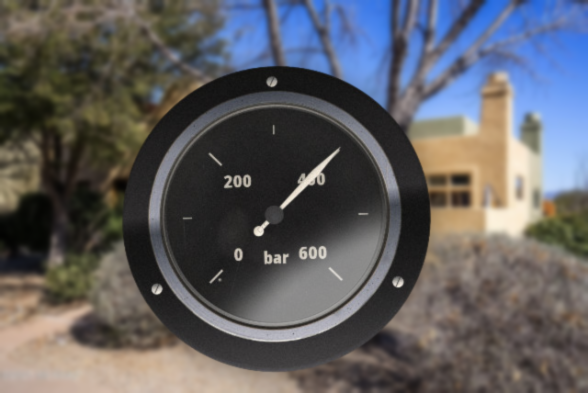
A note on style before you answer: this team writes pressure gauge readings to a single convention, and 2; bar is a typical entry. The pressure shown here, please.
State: 400; bar
